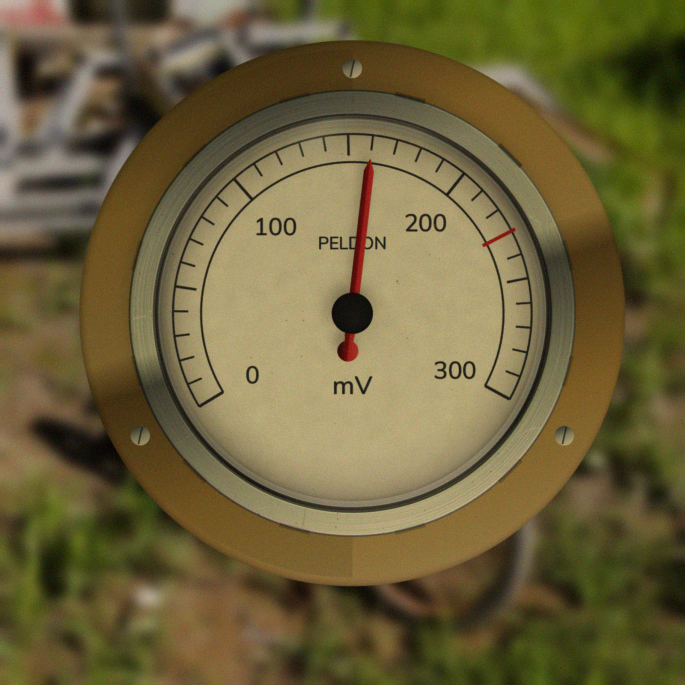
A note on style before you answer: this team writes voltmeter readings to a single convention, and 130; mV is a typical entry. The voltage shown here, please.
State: 160; mV
